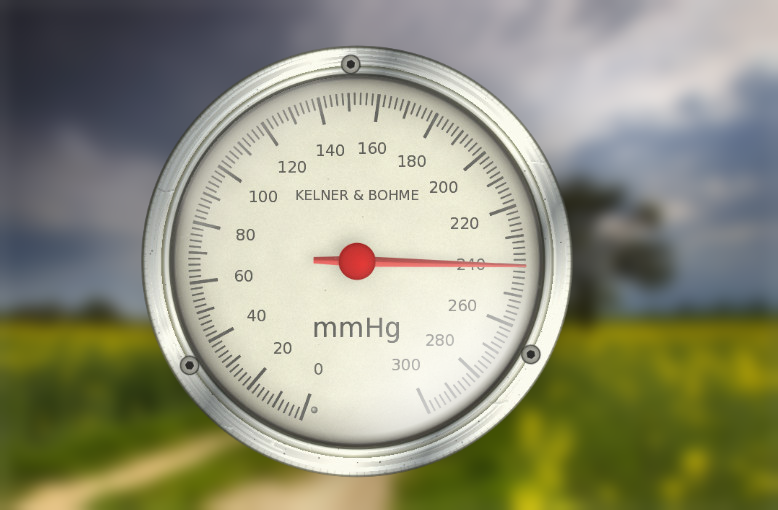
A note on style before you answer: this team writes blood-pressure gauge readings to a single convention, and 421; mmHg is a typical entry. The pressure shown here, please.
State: 240; mmHg
